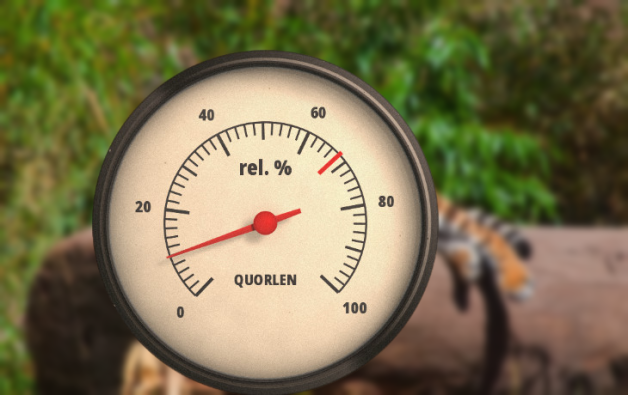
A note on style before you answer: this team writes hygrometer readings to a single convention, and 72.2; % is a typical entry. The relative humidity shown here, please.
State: 10; %
